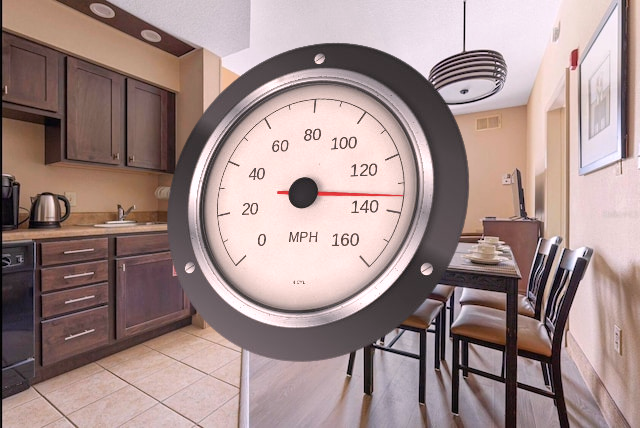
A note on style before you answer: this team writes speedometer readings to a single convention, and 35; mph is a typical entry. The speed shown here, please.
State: 135; mph
